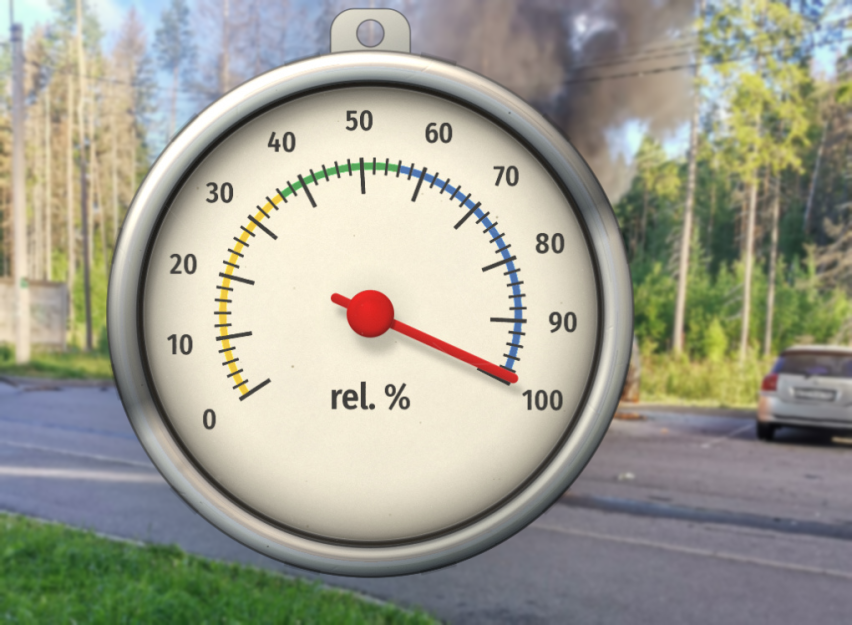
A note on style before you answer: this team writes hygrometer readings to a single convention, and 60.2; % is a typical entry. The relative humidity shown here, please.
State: 99; %
